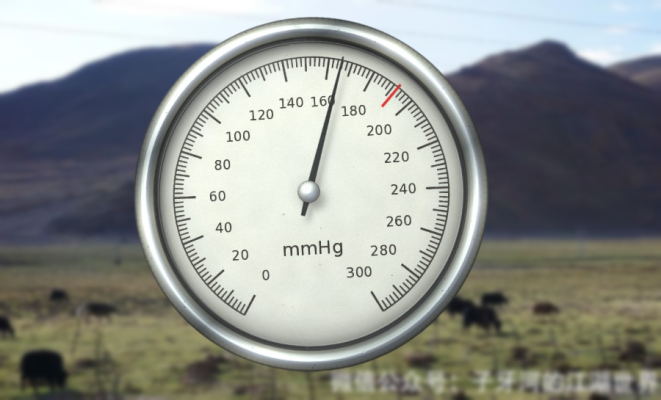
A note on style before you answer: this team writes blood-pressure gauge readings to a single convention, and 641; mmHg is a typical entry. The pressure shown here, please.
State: 166; mmHg
